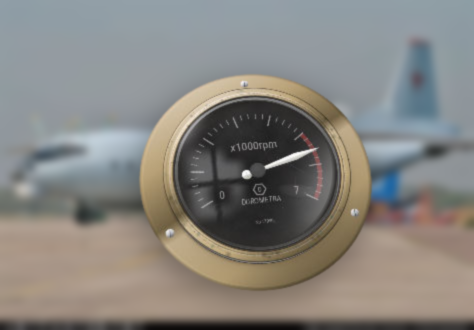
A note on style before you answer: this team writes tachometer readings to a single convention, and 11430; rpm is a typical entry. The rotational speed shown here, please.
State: 5600; rpm
